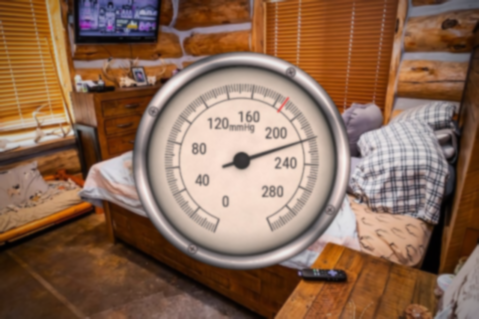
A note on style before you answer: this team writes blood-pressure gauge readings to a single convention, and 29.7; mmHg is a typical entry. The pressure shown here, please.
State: 220; mmHg
